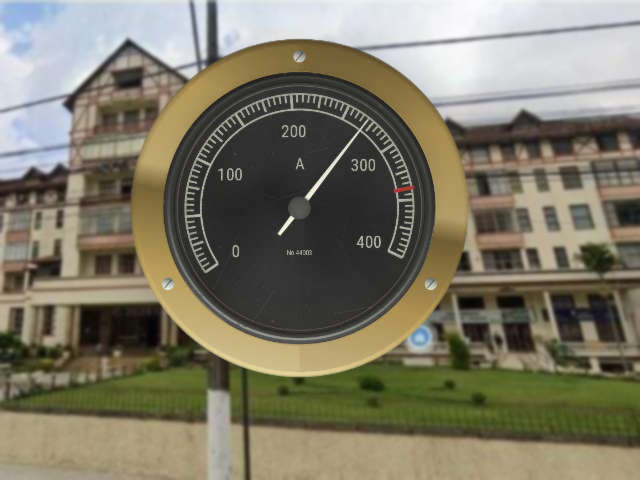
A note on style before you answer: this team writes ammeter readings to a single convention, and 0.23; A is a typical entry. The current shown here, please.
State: 270; A
